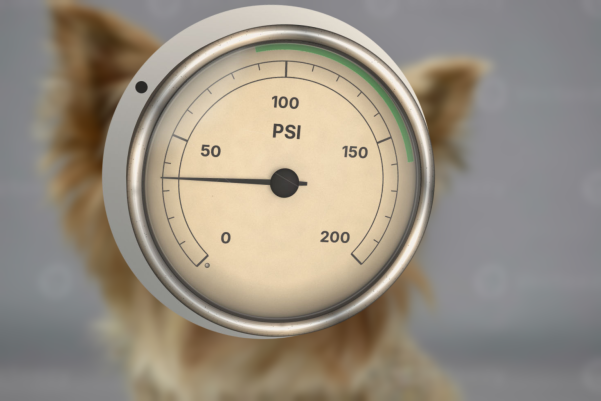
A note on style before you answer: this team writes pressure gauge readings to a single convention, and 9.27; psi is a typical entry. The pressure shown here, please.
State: 35; psi
